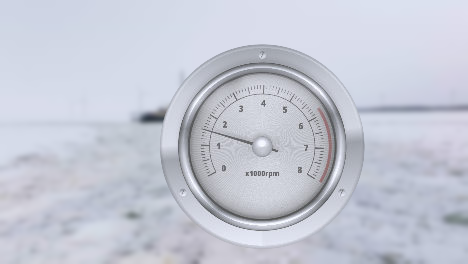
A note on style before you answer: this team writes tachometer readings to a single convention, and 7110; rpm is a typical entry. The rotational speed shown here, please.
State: 1500; rpm
